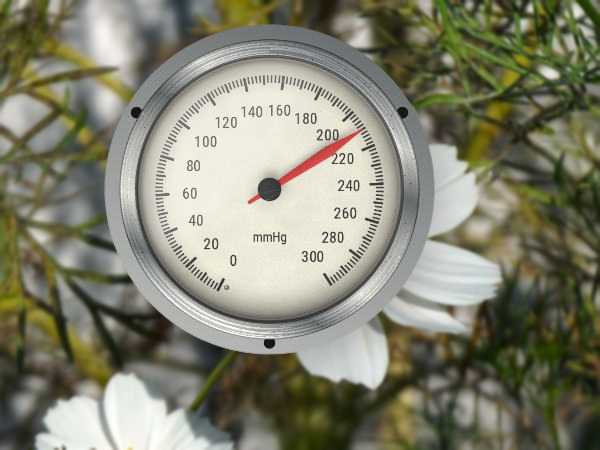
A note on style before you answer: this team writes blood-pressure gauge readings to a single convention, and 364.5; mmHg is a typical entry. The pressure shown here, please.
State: 210; mmHg
